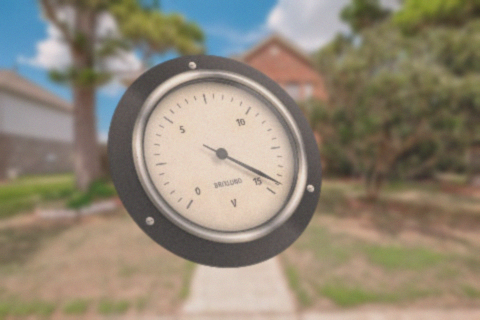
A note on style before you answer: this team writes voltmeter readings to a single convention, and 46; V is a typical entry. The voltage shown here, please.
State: 14.5; V
